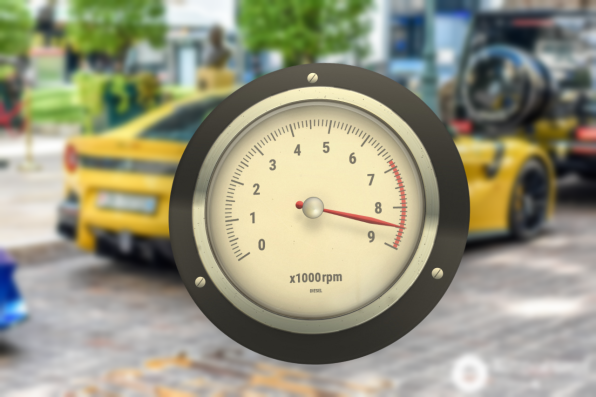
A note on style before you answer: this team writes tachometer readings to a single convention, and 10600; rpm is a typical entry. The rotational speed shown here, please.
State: 8500; rpm
